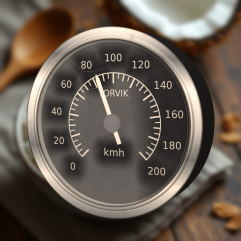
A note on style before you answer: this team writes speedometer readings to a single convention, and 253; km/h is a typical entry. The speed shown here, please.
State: 85; km/h
